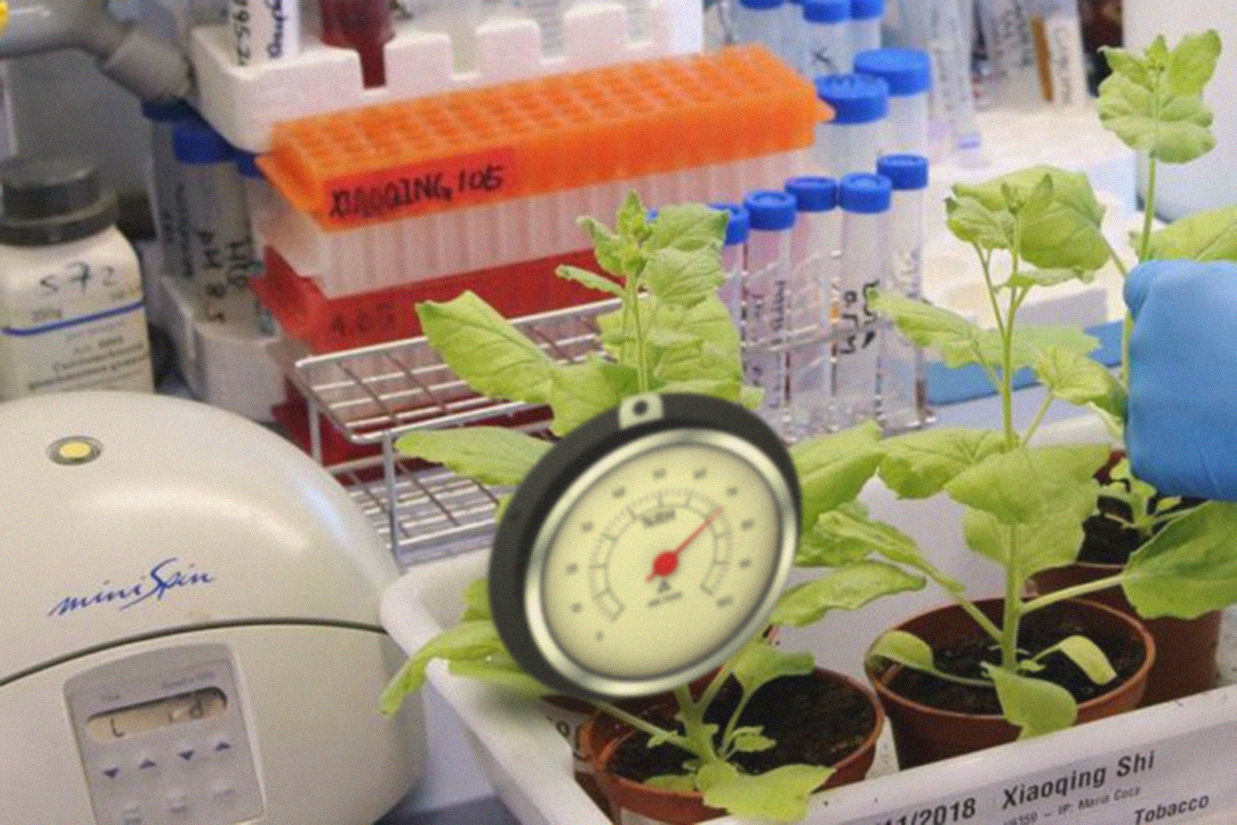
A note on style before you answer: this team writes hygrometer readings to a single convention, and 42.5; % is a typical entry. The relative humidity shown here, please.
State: 70; %
